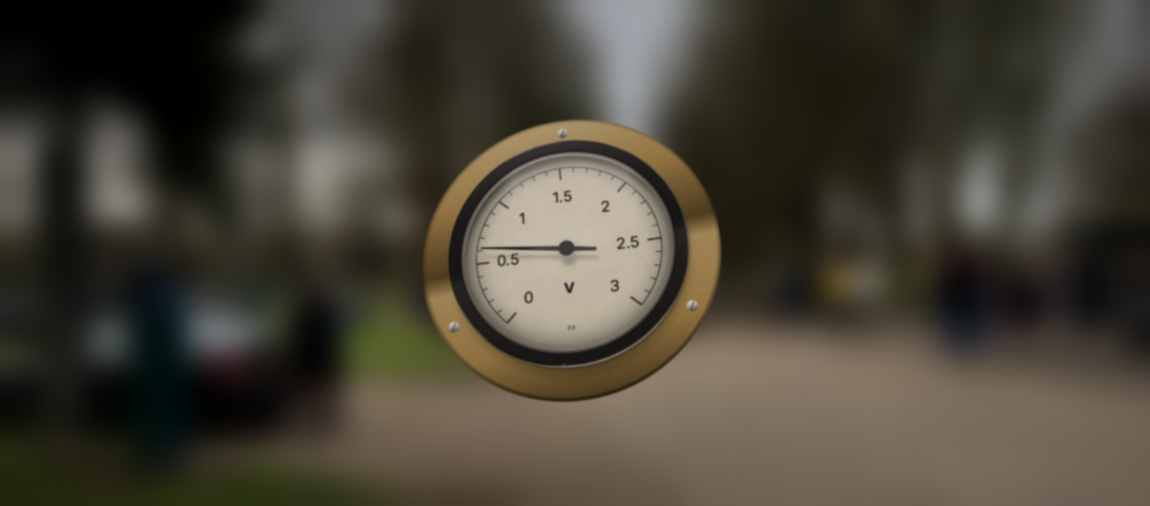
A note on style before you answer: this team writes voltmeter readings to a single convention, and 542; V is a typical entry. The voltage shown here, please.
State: 0.6; V
